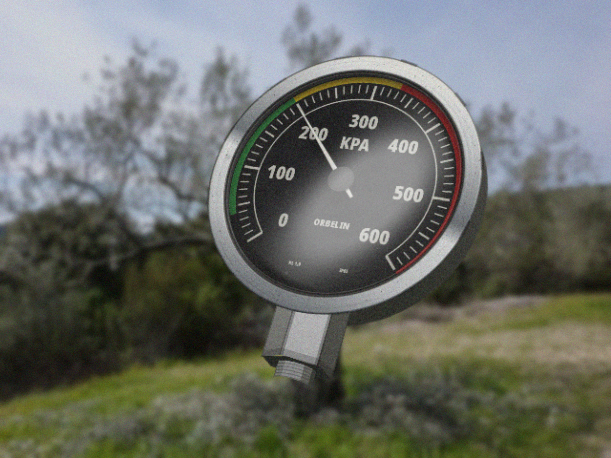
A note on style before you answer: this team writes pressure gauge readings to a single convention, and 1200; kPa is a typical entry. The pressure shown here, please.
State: 200; kPa
